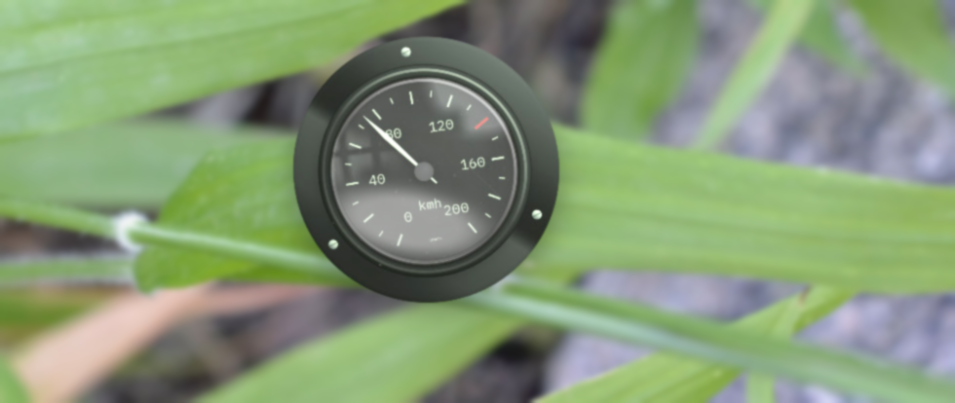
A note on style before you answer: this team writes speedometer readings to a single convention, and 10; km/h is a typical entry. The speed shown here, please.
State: 75; km/h
